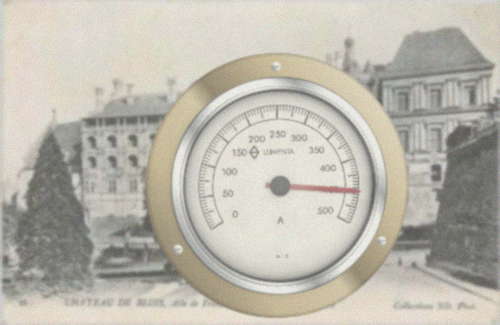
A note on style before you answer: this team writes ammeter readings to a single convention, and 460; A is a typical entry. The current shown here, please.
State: 450; A
